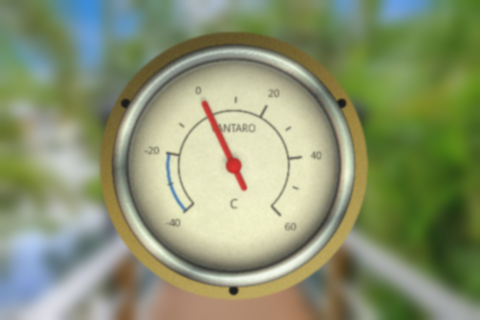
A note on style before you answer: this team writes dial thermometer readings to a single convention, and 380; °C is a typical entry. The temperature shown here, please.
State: 0; °C
